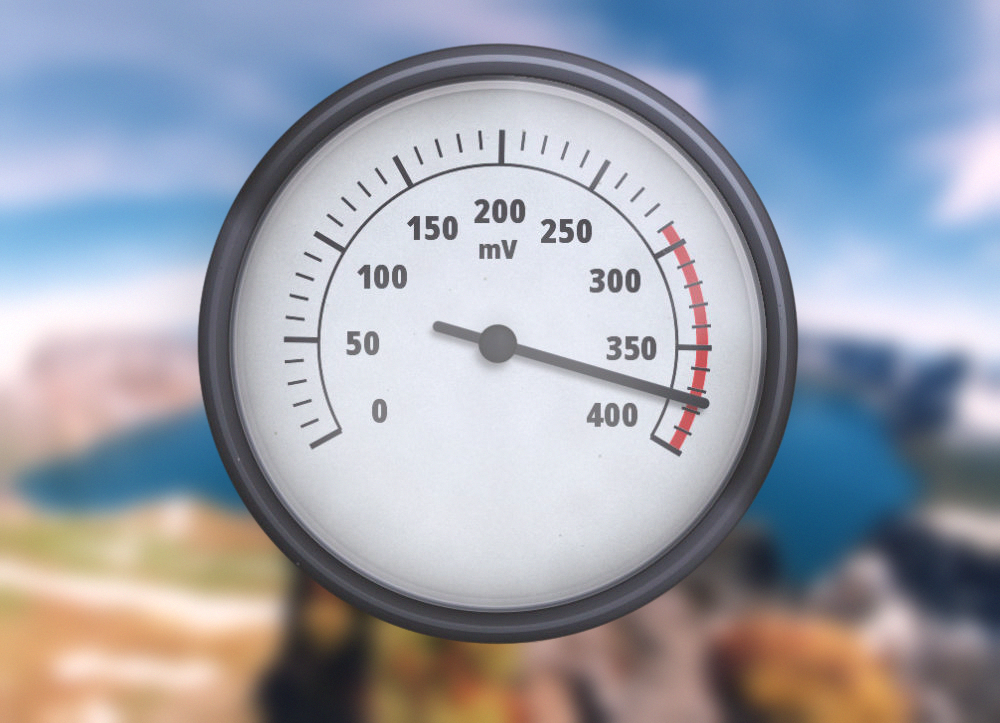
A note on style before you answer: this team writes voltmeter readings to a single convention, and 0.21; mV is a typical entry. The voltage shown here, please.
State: 375; mV
